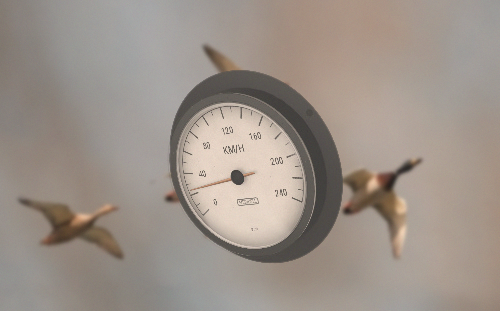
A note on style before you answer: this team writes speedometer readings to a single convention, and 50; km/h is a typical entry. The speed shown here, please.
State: 25; km/h
